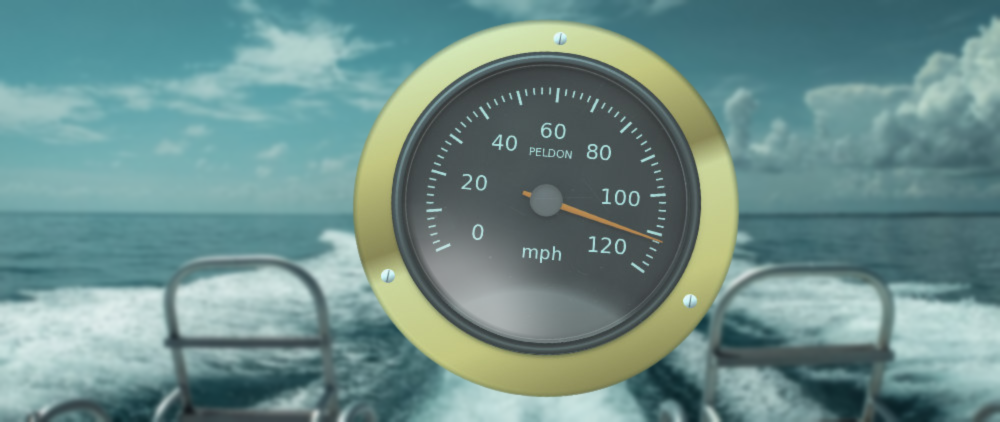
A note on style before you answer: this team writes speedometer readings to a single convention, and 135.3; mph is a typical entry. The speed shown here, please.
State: 112; mph
